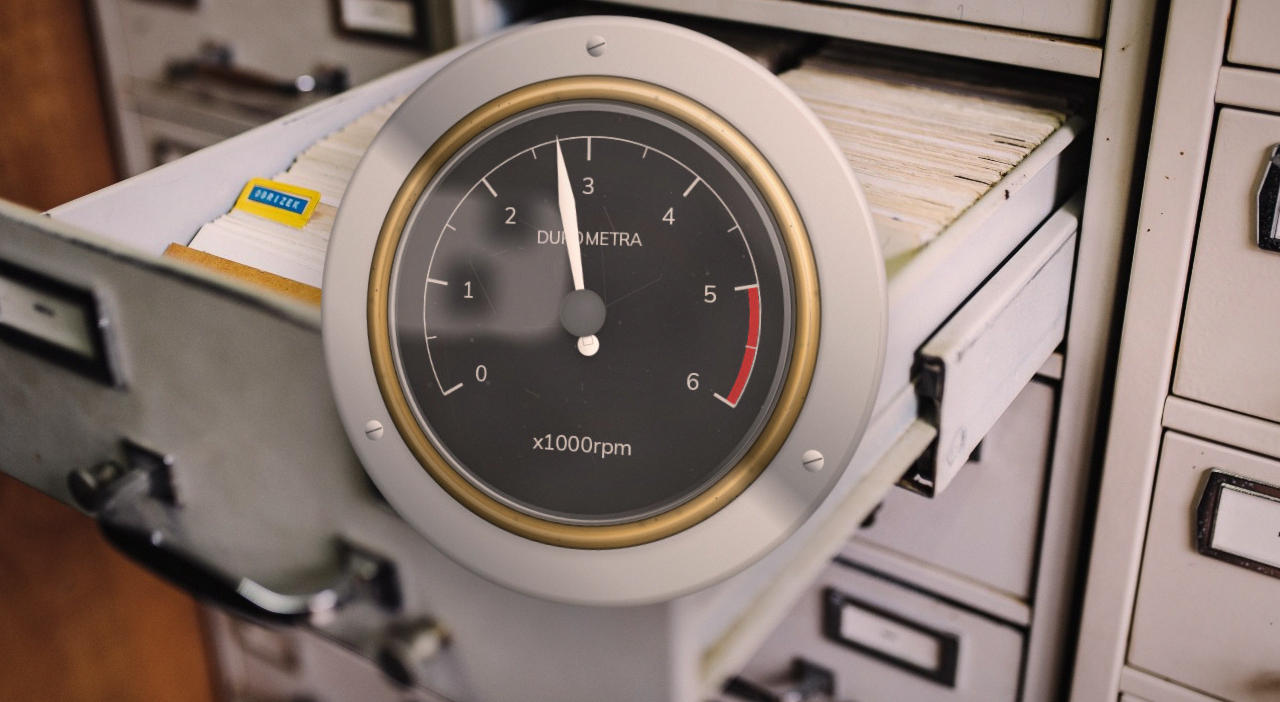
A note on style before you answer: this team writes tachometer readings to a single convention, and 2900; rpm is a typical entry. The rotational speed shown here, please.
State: 2750; rpm
